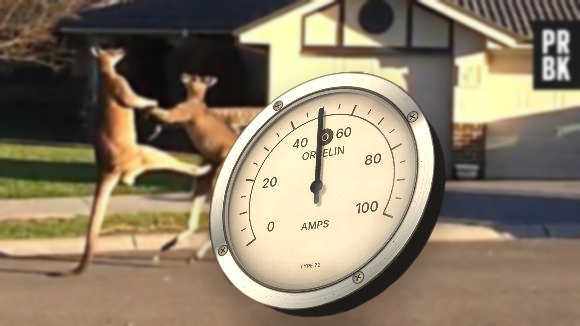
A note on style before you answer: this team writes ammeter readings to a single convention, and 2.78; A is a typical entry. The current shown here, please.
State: 50; A
